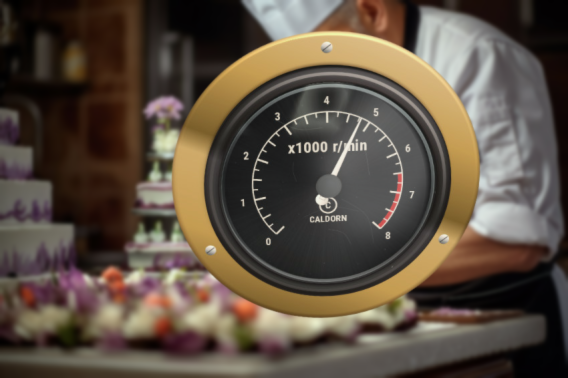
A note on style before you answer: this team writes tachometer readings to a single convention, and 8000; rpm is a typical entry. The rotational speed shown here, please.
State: 4750; rpm
